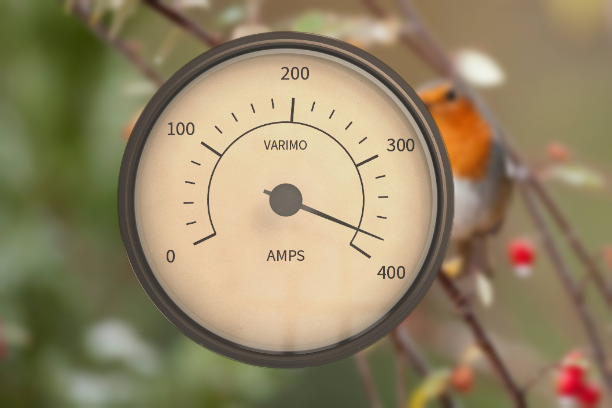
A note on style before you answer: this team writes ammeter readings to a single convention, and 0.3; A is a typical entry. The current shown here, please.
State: 380; A
